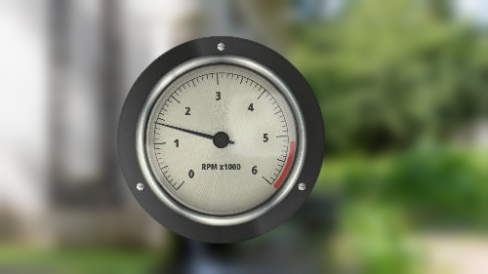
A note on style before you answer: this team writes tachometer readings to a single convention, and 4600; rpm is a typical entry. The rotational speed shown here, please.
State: 1400; rpm
